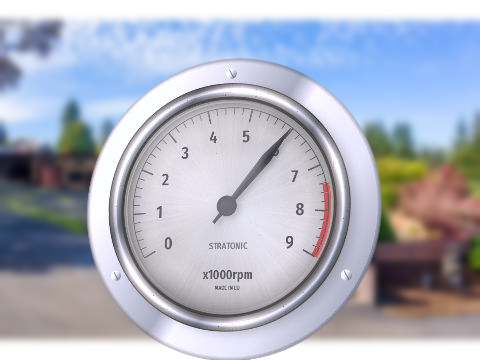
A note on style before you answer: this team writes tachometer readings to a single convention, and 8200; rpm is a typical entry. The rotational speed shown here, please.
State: 6000; rpm
